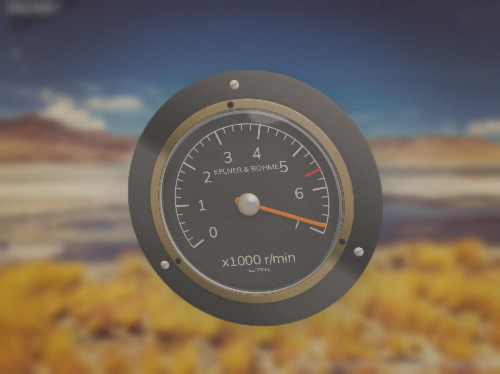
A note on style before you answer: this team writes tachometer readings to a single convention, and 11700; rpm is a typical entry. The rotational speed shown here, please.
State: 6800; rpm
